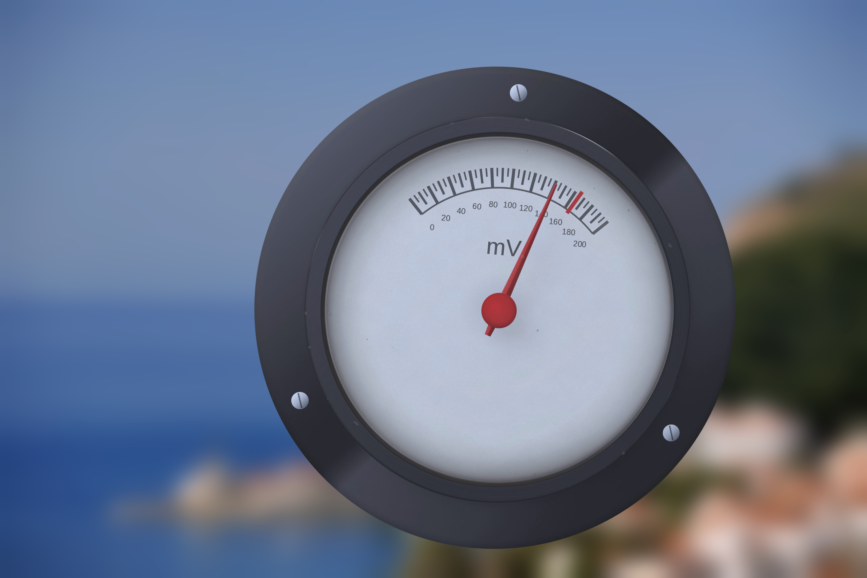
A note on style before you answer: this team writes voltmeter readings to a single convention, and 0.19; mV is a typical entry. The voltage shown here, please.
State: 140; mV
